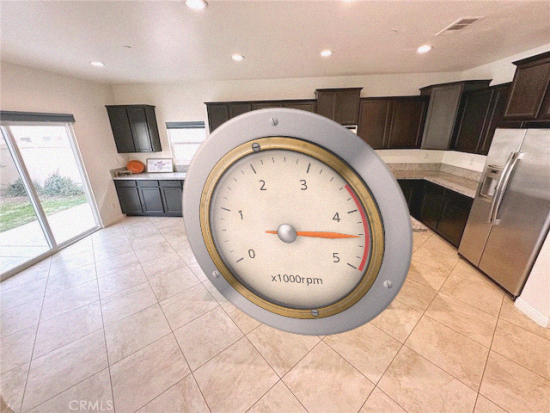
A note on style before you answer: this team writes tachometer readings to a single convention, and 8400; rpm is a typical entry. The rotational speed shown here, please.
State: 4400; rpm
